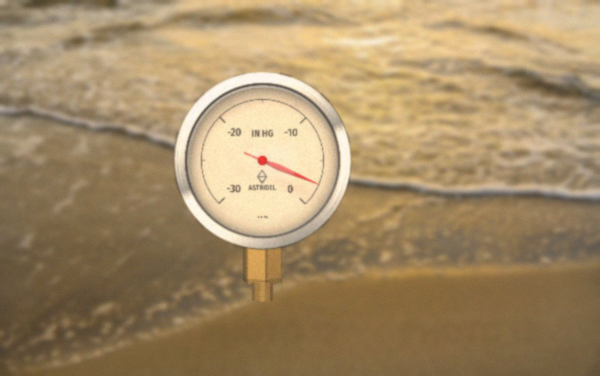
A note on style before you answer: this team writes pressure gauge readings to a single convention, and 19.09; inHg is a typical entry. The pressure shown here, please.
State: -2.5; inHg
